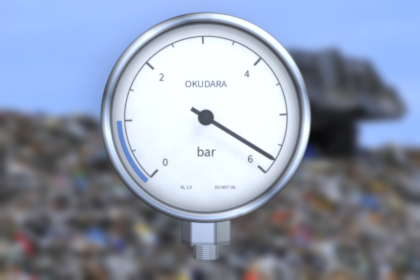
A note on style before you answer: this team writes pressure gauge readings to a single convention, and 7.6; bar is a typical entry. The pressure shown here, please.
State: 5.75; bar
